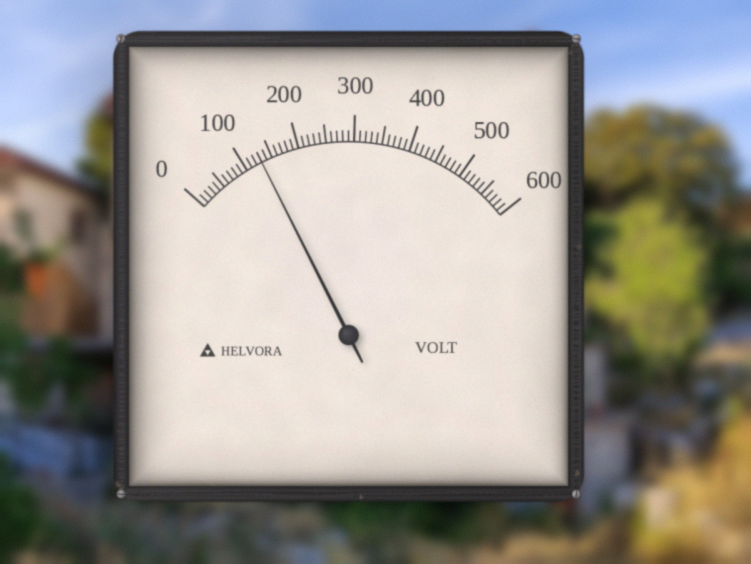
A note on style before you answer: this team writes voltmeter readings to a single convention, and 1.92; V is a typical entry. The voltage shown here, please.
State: 130; V
